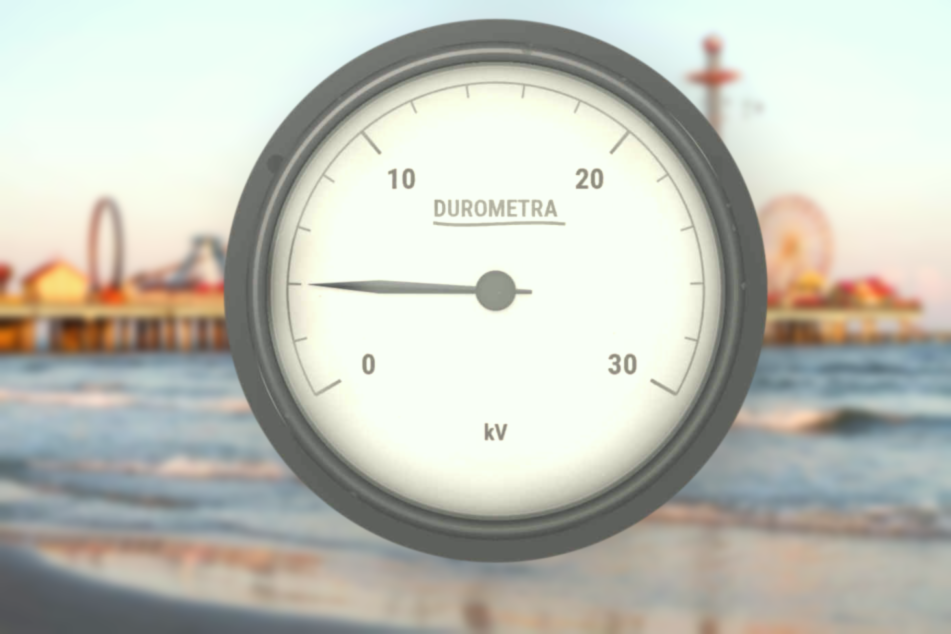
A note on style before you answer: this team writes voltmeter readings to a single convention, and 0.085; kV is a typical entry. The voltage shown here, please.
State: 4; kV
